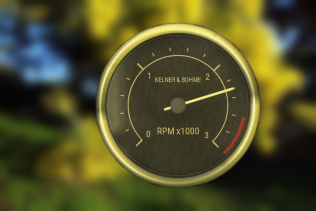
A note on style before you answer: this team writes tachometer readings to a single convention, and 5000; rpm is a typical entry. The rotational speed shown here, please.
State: 2300; rpm
